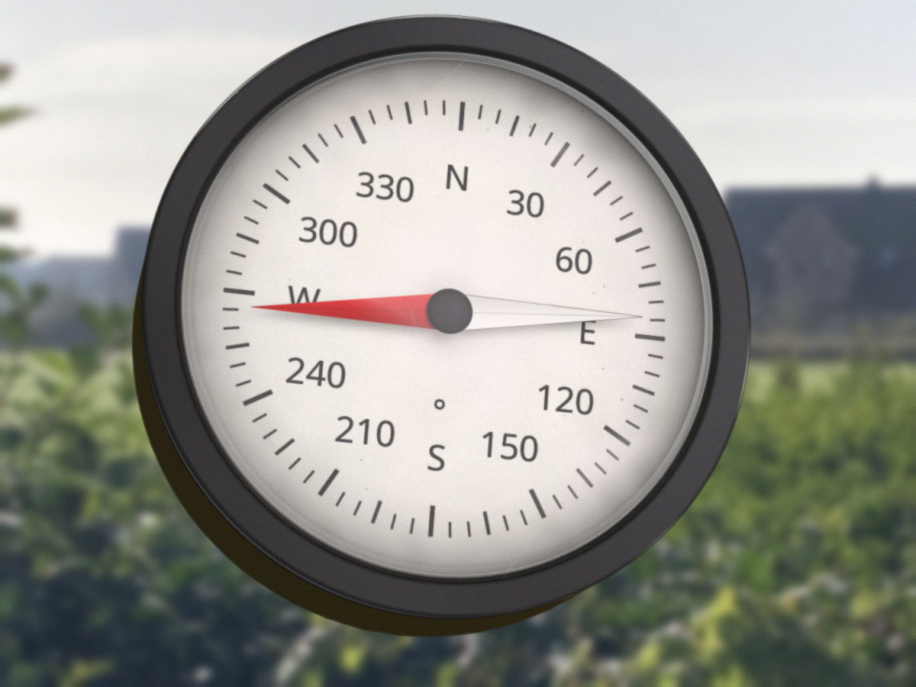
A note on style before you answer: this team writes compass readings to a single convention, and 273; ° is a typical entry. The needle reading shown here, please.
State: 265; °
